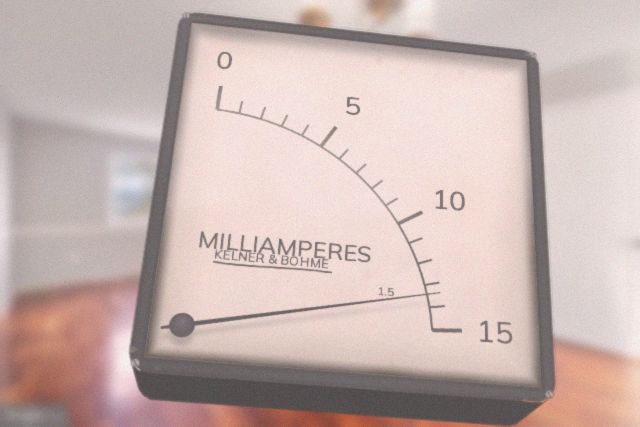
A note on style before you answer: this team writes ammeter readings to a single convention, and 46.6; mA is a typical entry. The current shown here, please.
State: 13.5; mA
